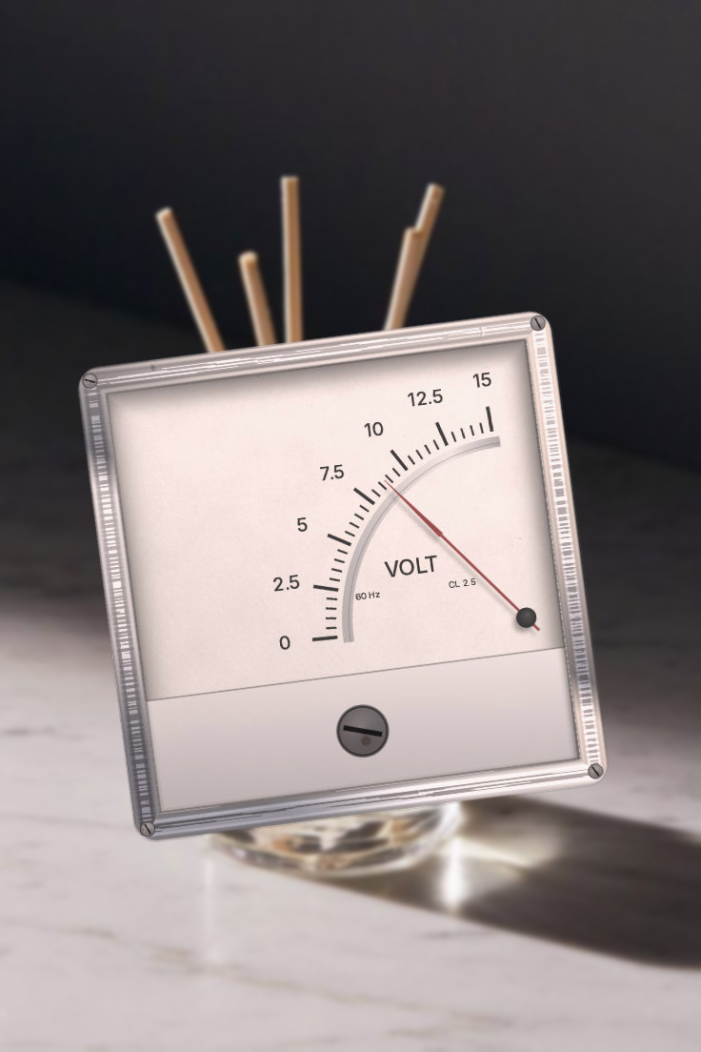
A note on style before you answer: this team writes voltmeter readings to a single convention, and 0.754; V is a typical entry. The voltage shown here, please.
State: 8.75; V
